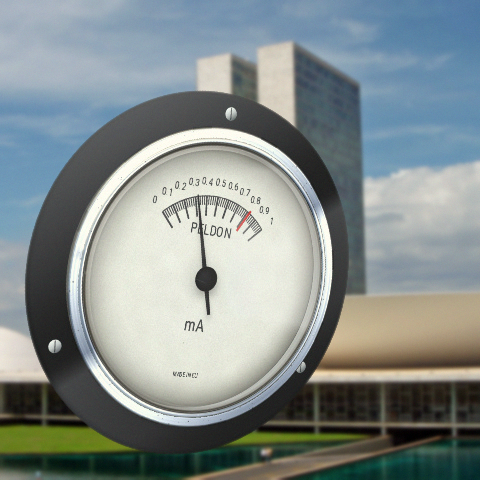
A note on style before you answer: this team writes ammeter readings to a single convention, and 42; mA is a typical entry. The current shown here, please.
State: 0.3; mA
